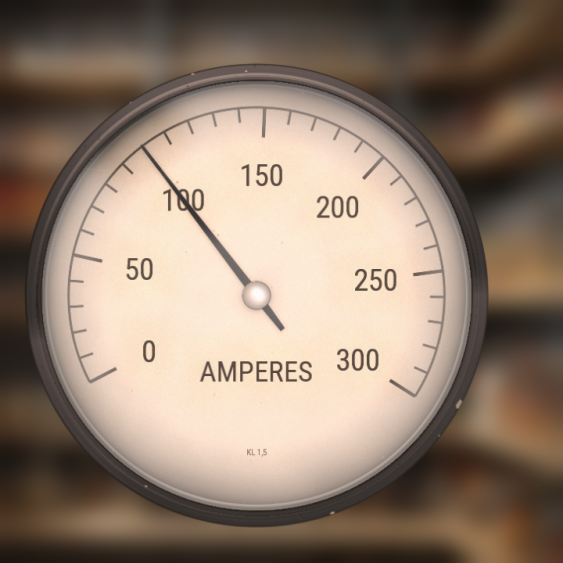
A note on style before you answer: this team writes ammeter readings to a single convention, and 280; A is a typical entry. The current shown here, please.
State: 100; A
